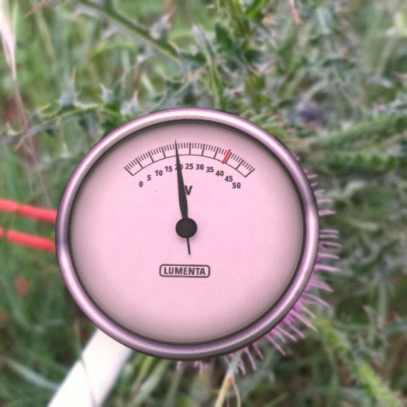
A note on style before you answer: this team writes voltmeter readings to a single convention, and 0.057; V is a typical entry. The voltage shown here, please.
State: 20; V
